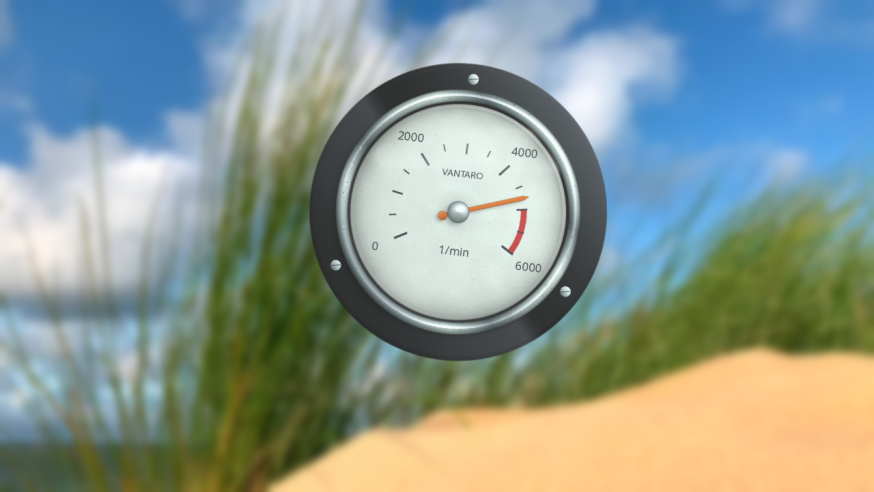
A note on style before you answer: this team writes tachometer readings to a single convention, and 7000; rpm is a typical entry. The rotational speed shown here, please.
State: 4750; rpm
